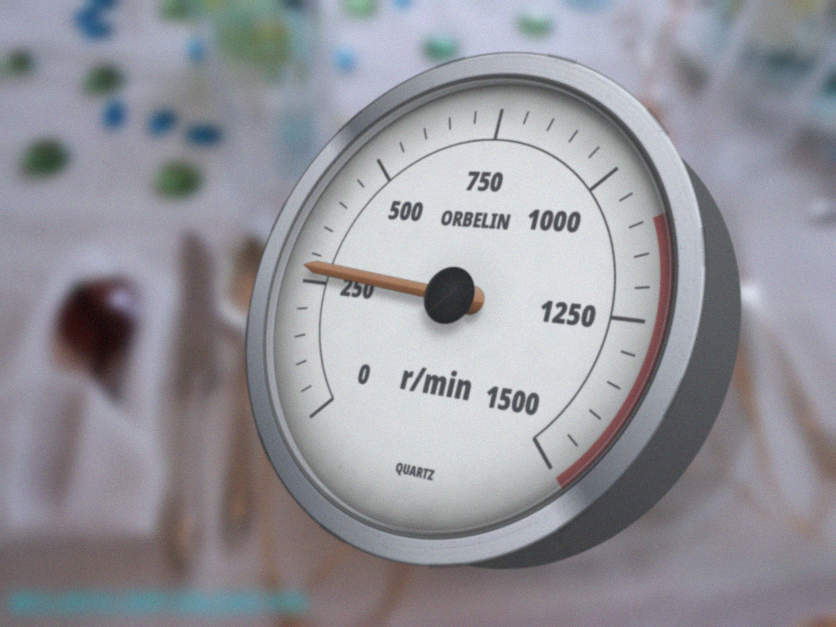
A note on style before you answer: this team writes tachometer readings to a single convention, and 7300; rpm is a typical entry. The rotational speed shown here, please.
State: 275; rpm
